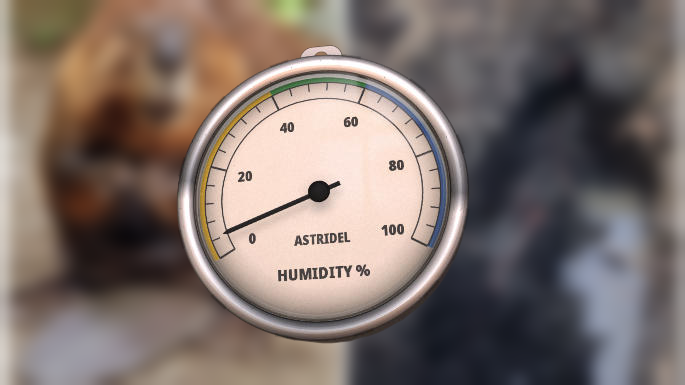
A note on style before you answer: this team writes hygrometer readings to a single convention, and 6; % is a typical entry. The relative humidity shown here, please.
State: 4; %
